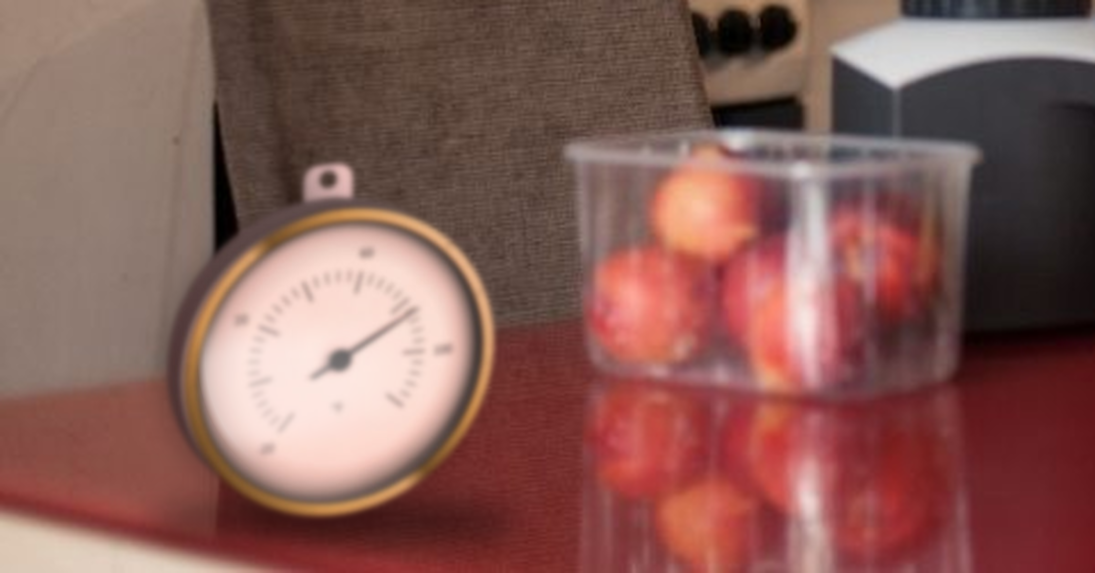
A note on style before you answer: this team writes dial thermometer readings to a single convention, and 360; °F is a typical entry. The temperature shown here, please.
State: 84; °F
